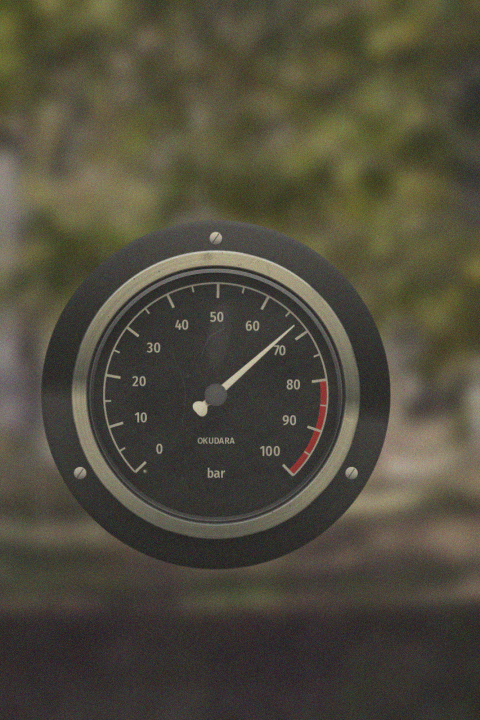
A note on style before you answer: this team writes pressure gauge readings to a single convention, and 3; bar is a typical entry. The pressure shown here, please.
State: 67.5; bar
